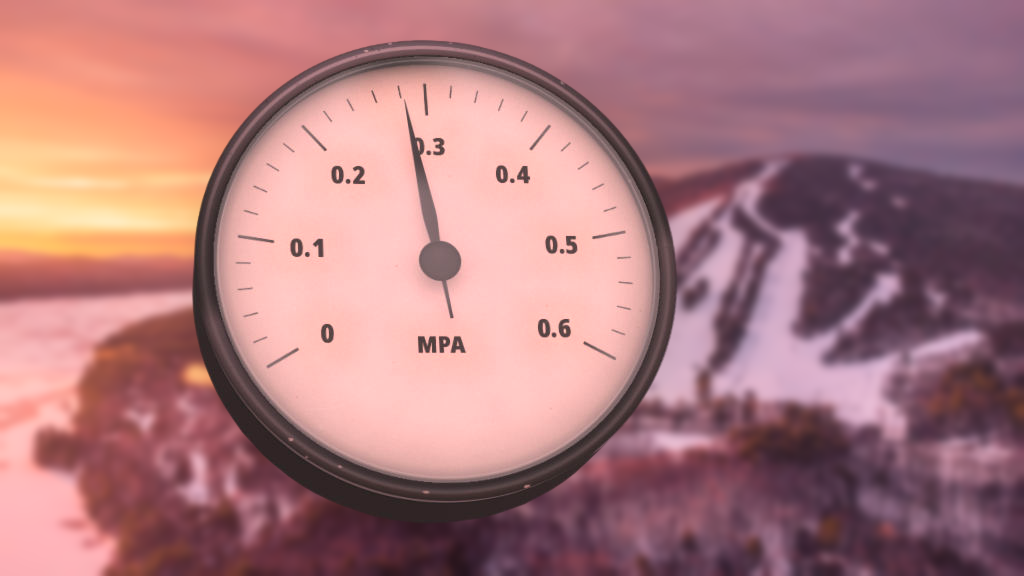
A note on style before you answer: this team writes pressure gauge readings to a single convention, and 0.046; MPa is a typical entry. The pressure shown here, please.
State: 0.28; MPa
